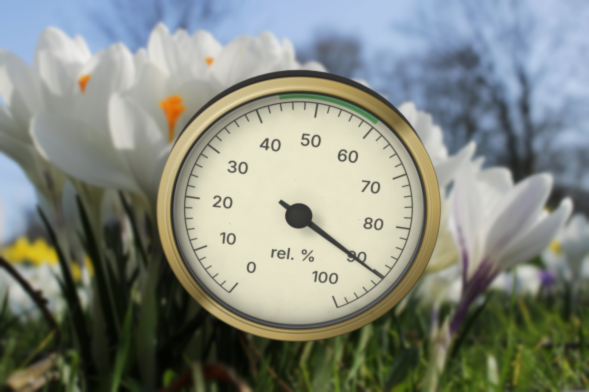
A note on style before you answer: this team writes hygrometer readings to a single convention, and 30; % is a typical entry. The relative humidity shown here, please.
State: 90; %
